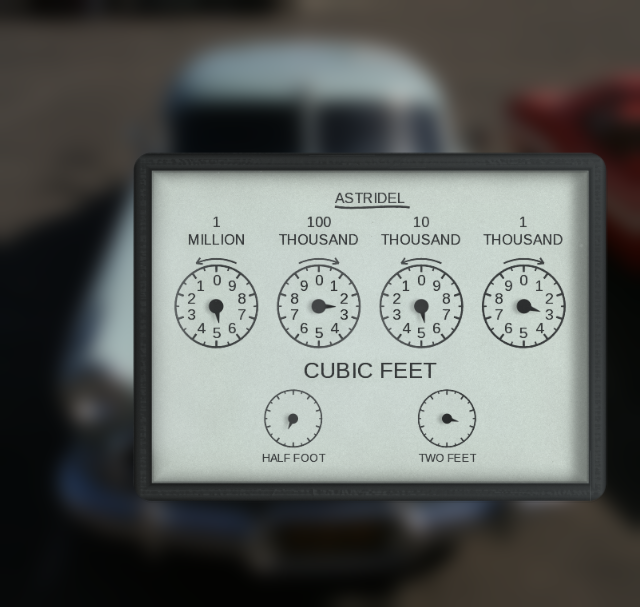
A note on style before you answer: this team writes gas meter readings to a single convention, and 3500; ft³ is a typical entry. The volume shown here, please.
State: 525300; ft³
